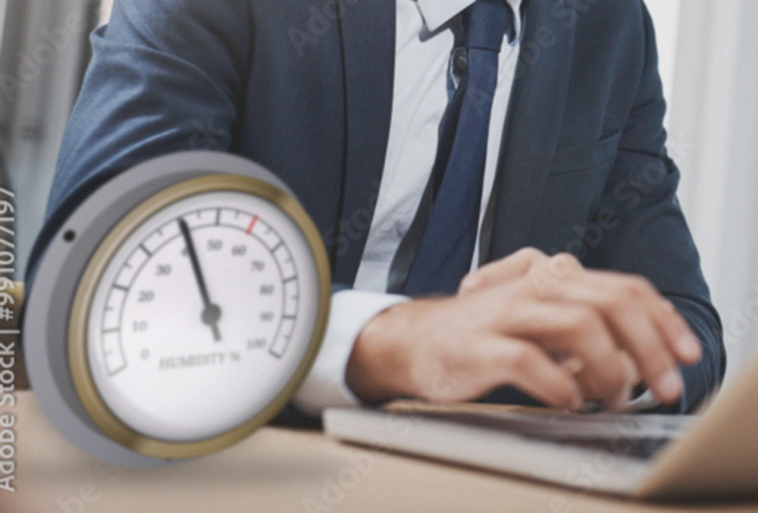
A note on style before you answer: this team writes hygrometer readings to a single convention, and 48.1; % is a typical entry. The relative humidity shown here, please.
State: 40; %
